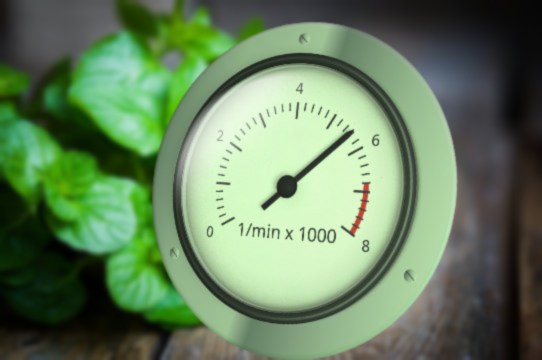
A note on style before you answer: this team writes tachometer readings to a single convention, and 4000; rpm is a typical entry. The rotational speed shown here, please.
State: 5600; rpm
